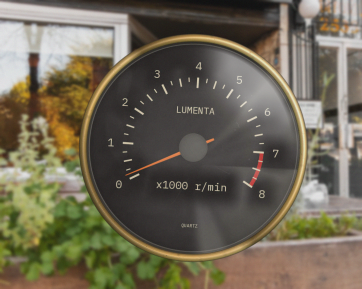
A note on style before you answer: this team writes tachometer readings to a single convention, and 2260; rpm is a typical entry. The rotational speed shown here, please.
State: 125; rpm
